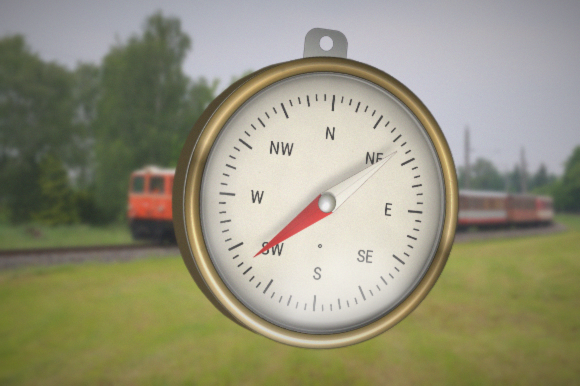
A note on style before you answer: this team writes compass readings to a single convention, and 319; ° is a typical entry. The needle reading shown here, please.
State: 230; °
